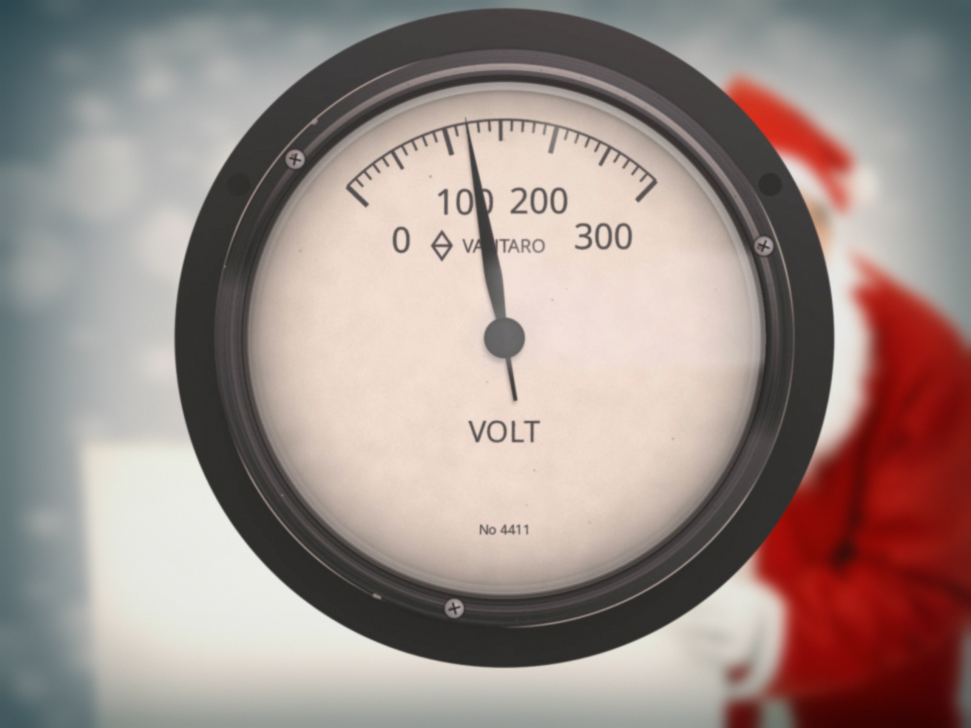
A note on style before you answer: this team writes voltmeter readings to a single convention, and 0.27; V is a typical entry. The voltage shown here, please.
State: 120; V
